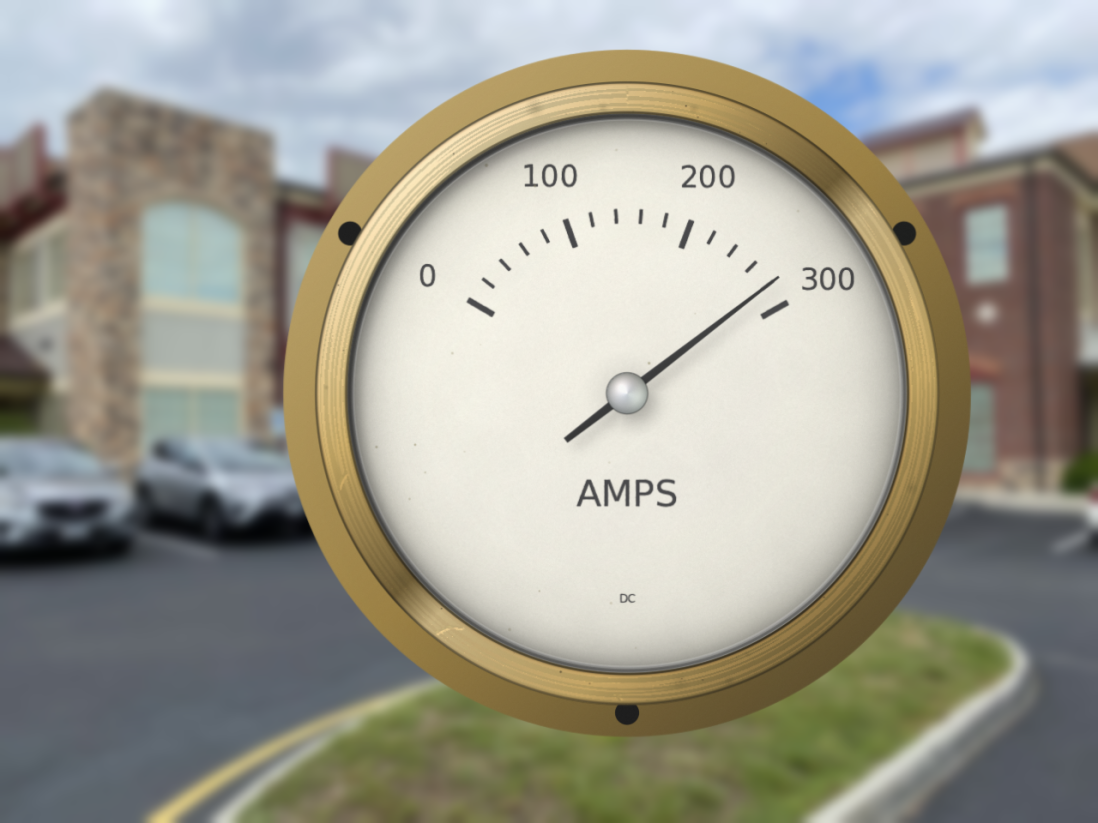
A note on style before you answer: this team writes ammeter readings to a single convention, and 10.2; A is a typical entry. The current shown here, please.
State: 280; A
